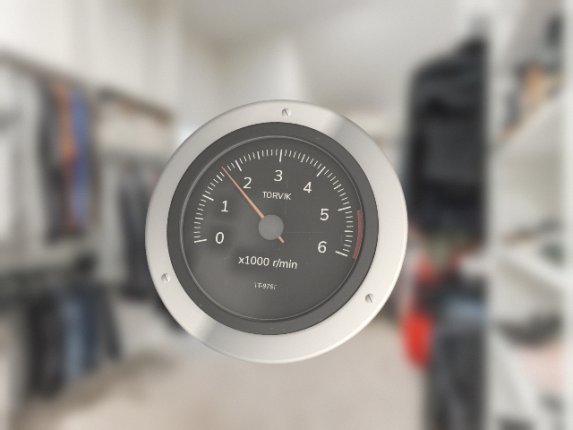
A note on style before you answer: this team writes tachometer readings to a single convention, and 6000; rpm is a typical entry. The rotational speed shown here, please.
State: 1700; rpm
